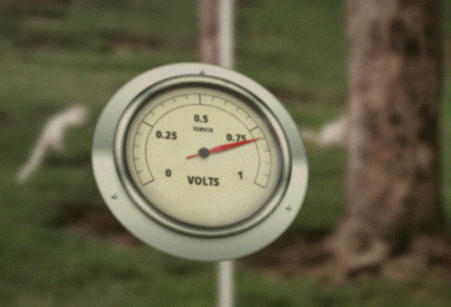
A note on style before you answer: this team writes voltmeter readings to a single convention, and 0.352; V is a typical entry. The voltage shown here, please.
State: 0.8; V
